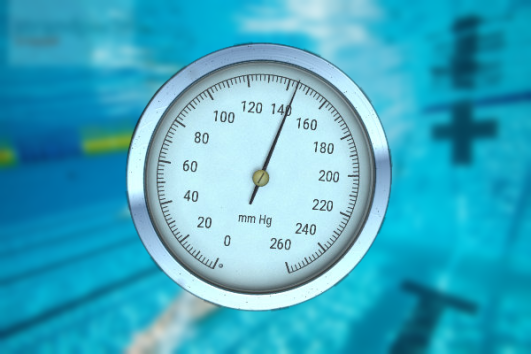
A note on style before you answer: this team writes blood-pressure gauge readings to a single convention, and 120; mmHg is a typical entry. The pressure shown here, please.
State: 144; mmHg
